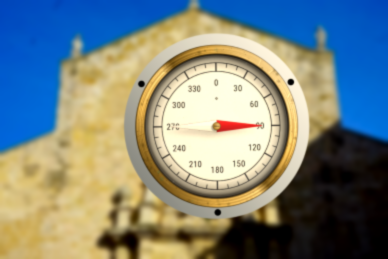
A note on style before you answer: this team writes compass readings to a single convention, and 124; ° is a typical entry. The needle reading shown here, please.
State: 90; °
